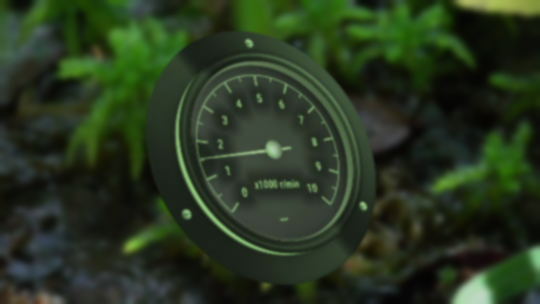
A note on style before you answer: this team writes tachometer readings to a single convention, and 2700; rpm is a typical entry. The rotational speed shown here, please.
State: 1500; rpm
